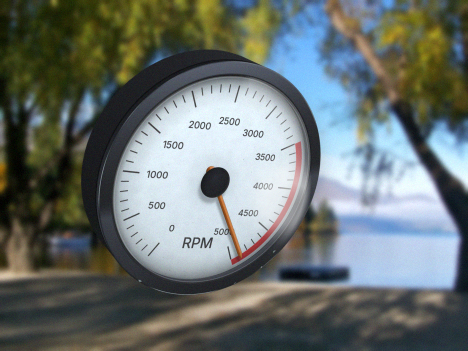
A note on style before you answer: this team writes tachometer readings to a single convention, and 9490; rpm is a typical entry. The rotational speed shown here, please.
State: 4900; rpm
